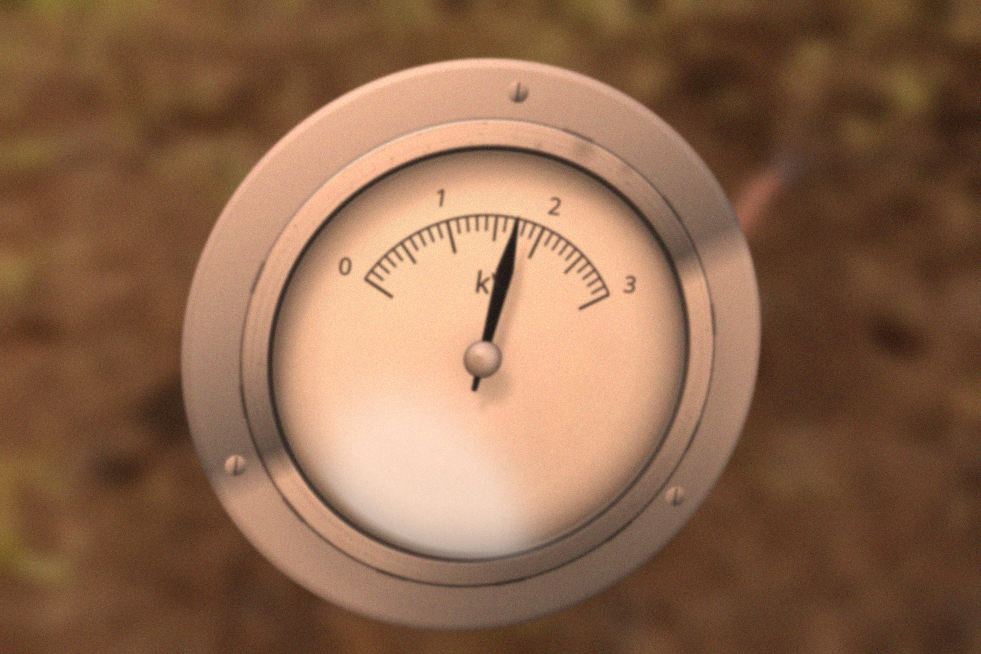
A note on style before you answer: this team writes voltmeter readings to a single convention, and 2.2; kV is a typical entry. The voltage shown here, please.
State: 1.7; kV
